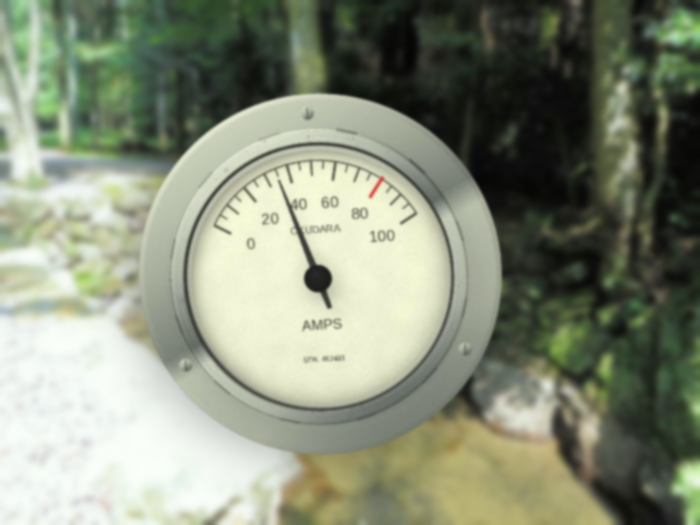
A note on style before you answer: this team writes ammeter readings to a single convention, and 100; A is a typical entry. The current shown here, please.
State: 35; A
